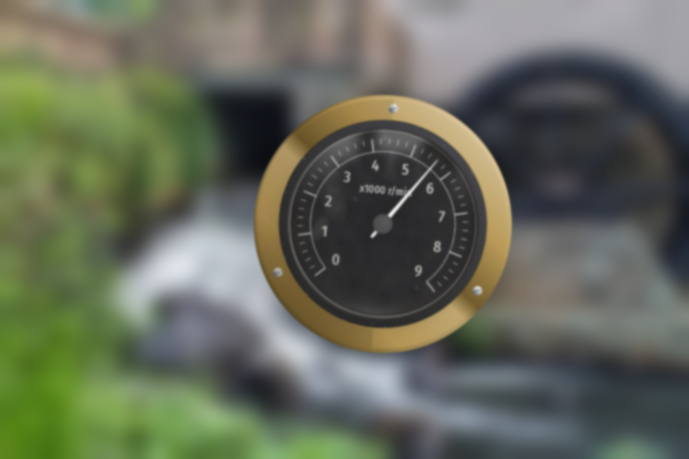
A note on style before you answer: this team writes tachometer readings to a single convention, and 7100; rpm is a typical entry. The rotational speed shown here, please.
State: 5600; rpm
